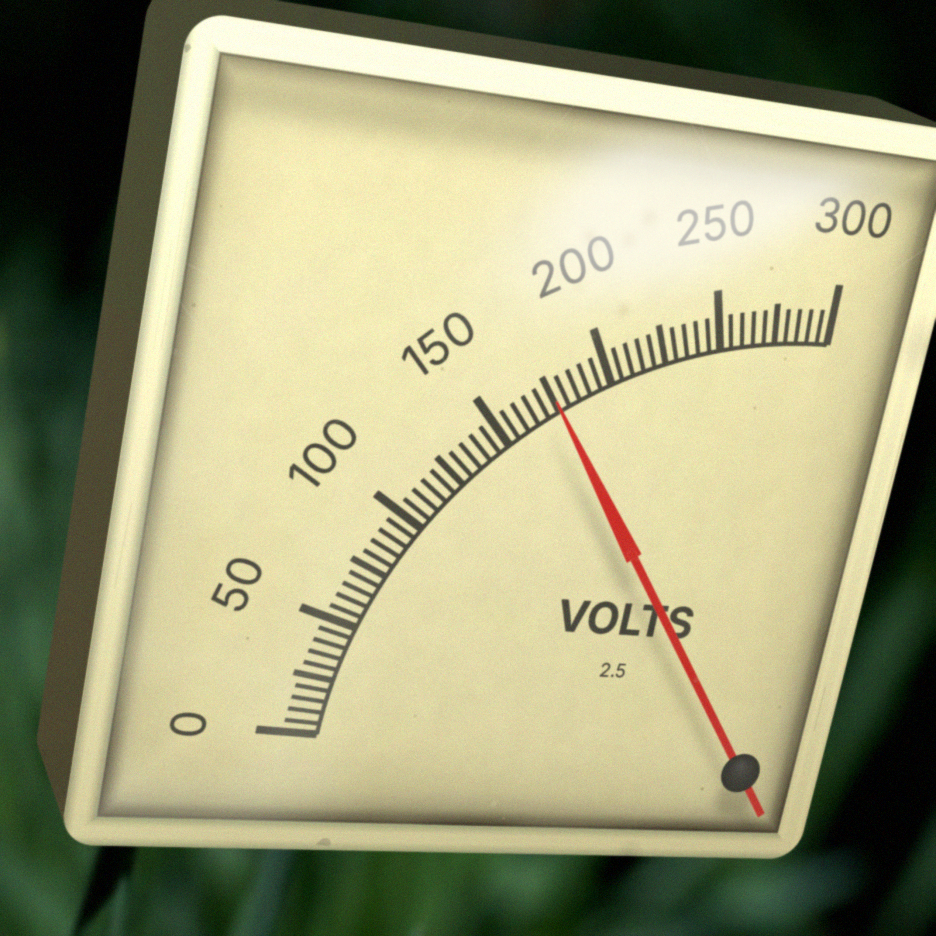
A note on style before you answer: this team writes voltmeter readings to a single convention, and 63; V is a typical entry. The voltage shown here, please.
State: 175; V
